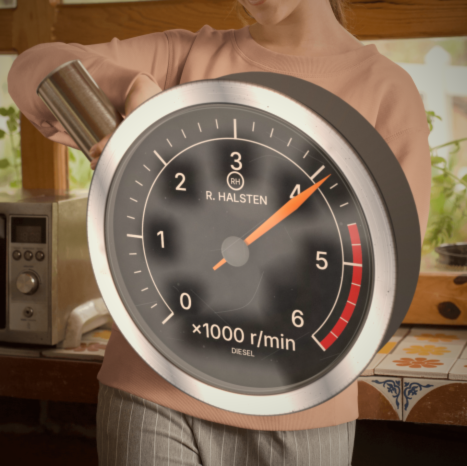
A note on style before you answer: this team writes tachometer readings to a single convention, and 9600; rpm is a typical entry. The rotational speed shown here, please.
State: 4100; rpm
